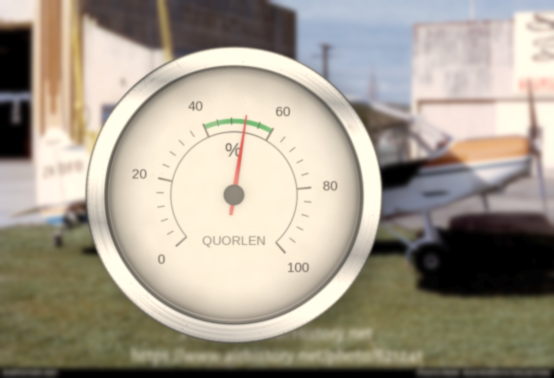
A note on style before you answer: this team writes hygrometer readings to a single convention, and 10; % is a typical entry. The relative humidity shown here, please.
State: 52; %
